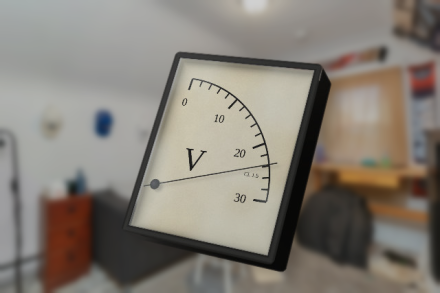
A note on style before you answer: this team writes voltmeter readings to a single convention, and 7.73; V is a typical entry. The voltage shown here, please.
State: 24; V
